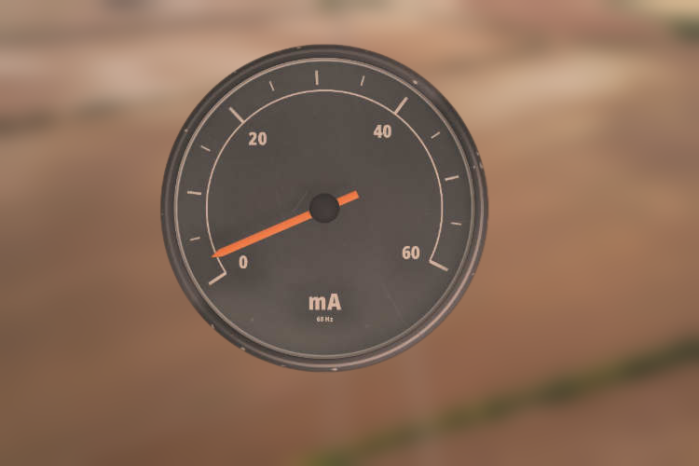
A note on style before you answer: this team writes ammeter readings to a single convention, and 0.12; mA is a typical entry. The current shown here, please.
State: 2.5; mA
